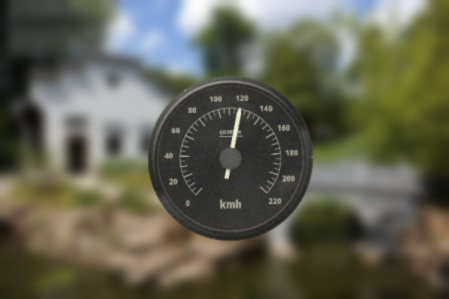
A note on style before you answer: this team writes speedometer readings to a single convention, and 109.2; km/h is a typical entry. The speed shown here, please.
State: 120; km/h
